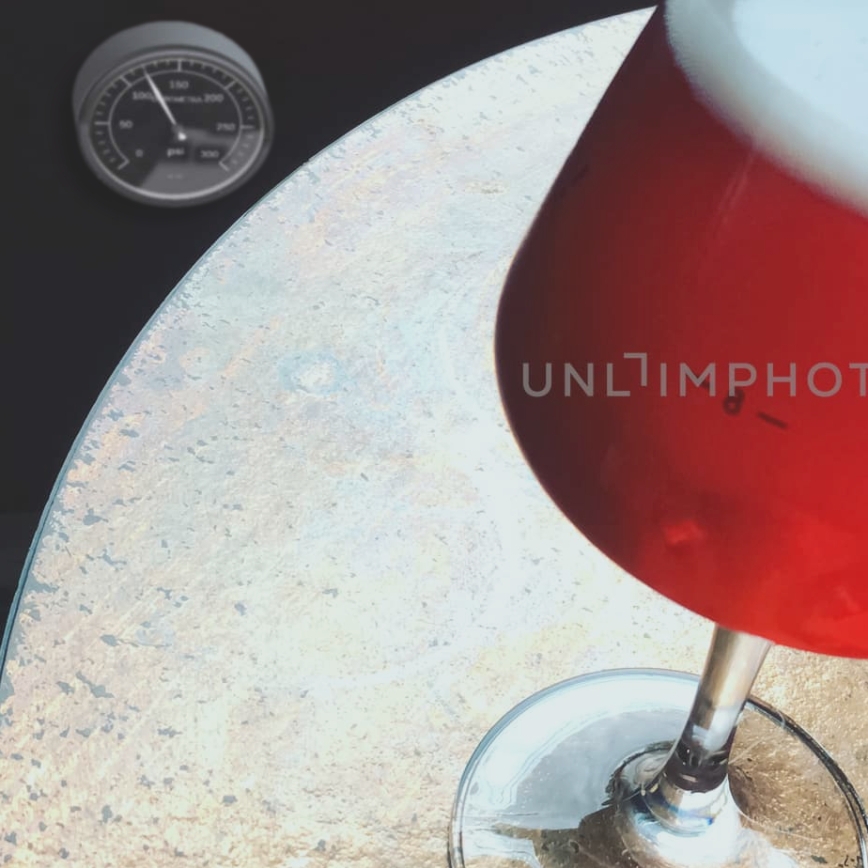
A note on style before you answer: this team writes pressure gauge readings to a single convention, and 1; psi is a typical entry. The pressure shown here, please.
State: 120; psi
